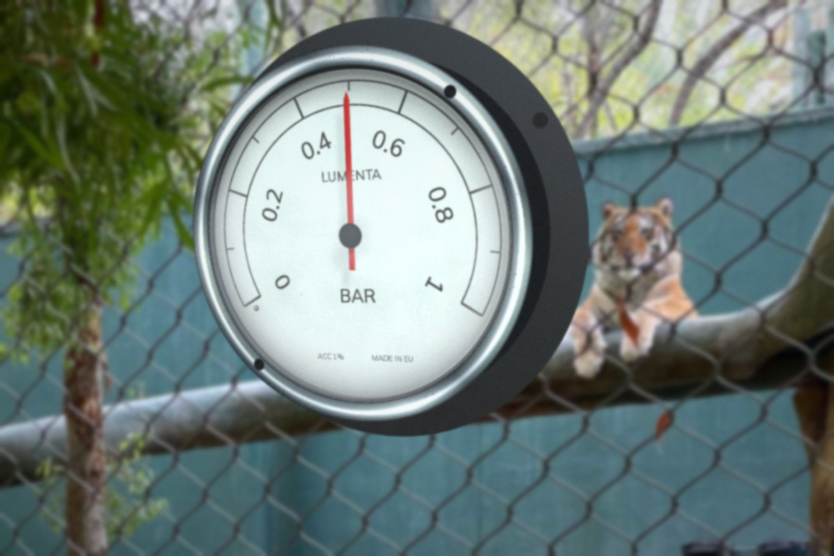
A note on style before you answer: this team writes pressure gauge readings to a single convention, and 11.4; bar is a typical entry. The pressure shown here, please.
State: 0.5; bar
